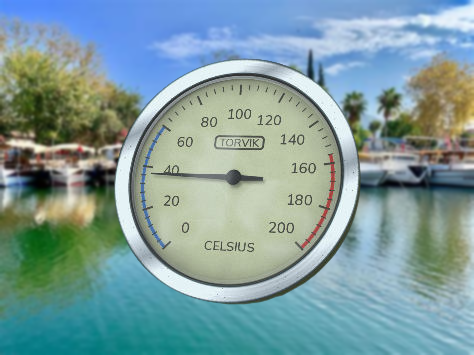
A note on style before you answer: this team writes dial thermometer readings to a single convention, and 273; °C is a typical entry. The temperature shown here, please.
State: 36; °C
